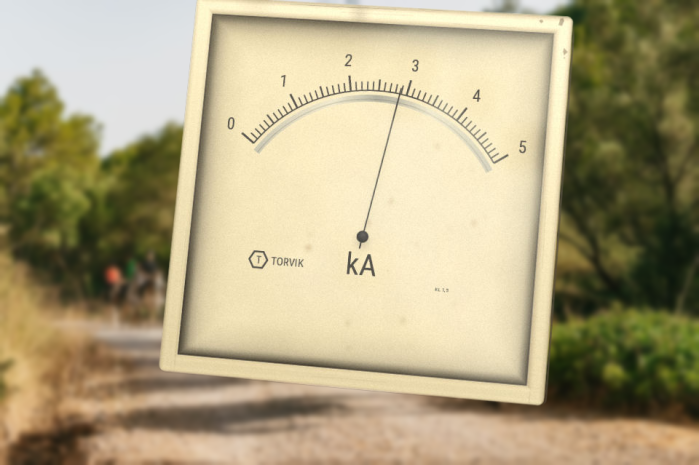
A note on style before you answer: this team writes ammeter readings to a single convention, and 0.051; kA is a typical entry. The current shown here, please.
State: 2.9; kA
